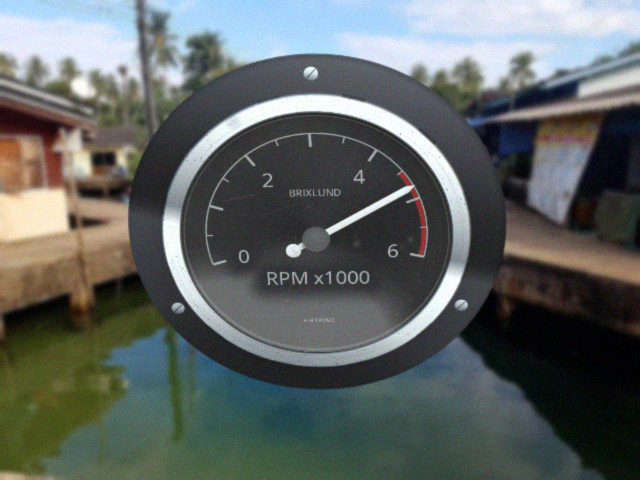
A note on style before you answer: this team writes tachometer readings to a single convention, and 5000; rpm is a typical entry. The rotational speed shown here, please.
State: 4750; rpm
